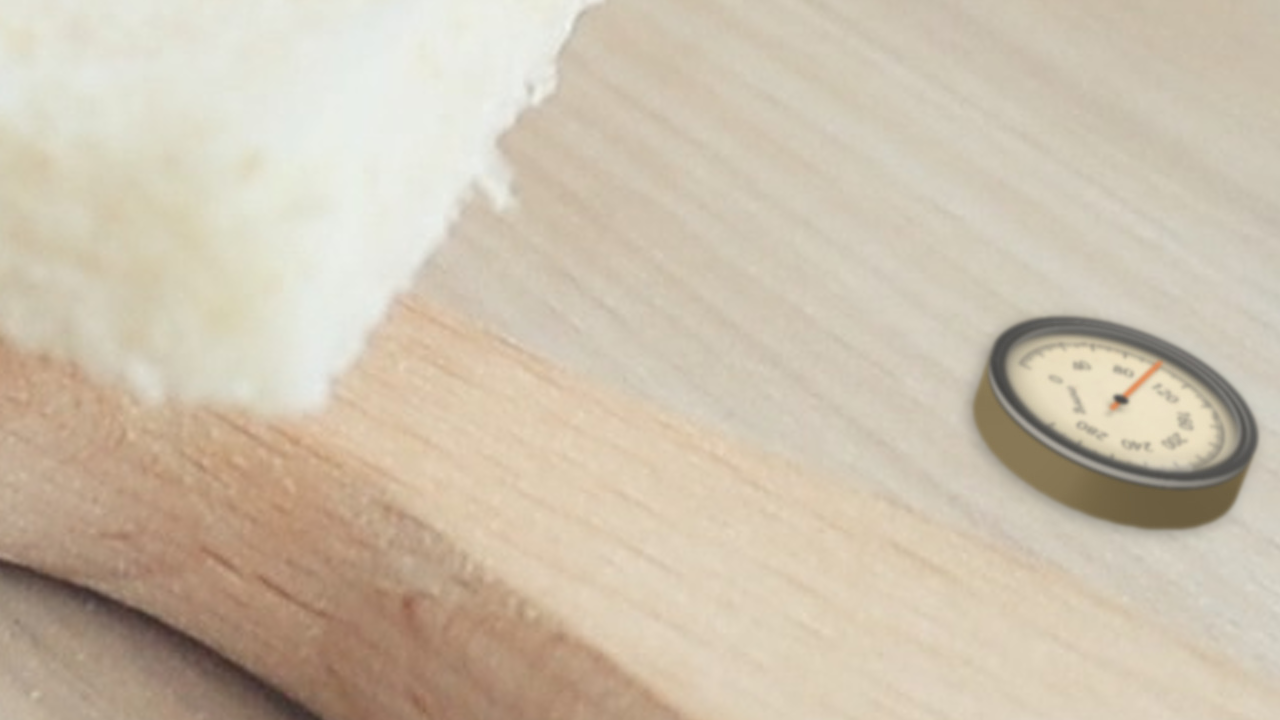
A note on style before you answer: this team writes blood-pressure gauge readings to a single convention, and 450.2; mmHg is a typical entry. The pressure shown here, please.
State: 100; mmHg
